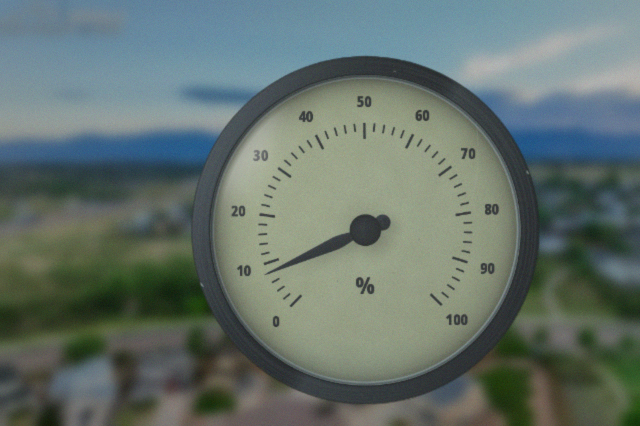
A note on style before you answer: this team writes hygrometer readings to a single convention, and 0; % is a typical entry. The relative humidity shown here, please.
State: 8; %
